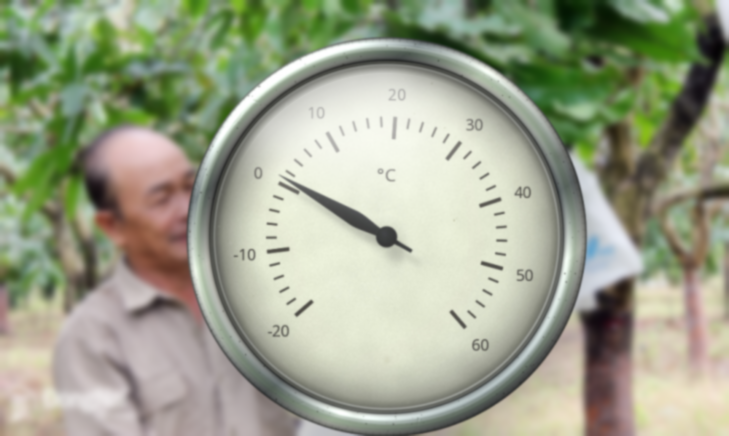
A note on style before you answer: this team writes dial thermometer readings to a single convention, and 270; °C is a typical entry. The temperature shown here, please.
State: 1; °C
